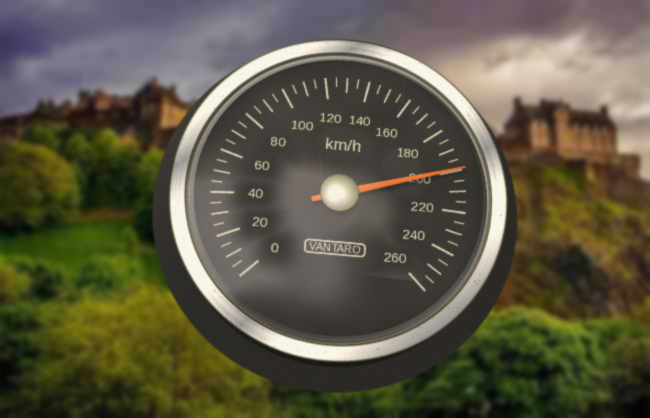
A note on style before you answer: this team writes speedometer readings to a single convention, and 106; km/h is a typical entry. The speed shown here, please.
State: 200; km/h
